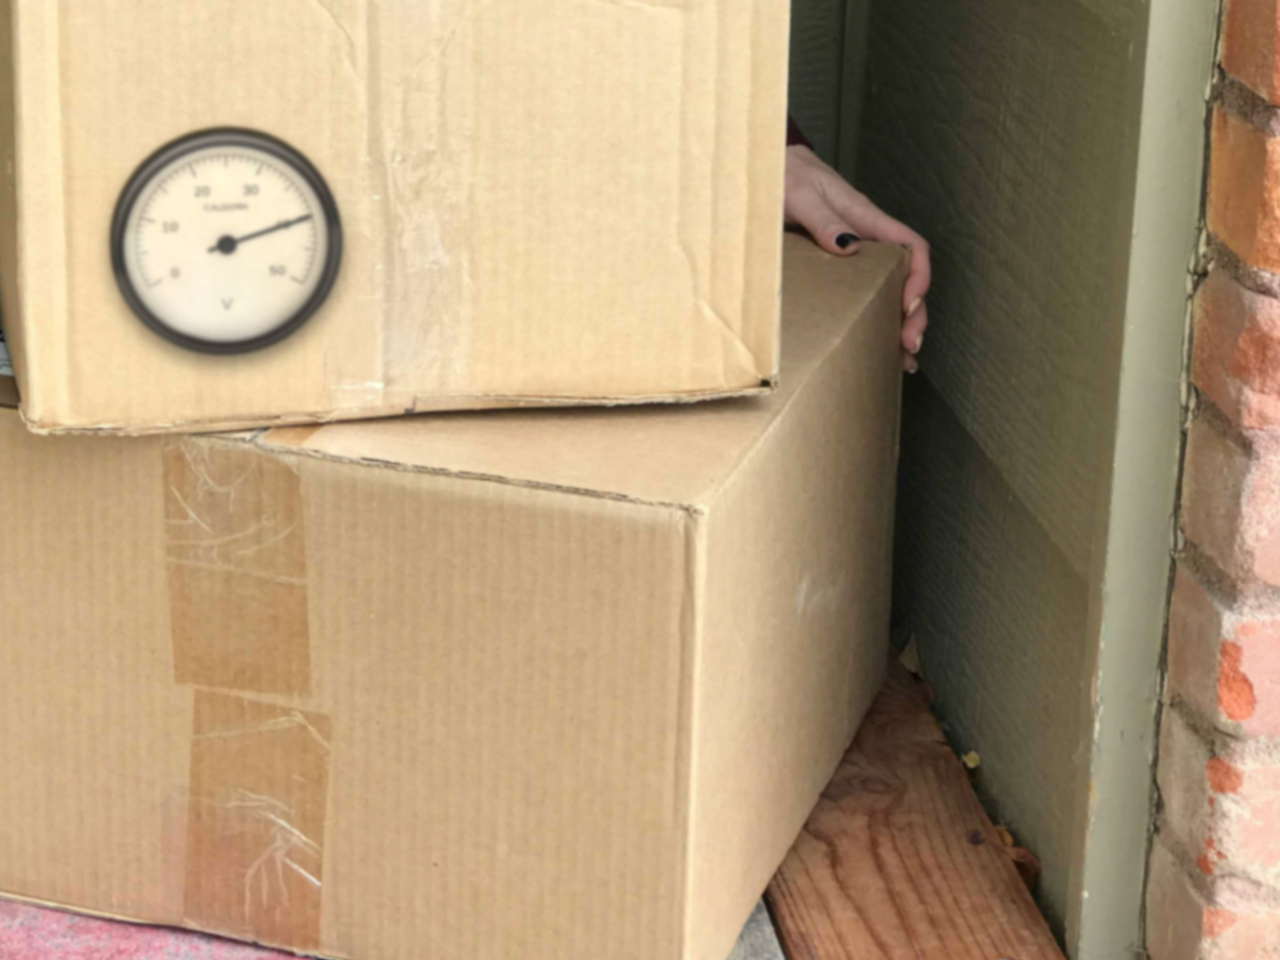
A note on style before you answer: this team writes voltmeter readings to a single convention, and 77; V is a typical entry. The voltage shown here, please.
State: 40; V
